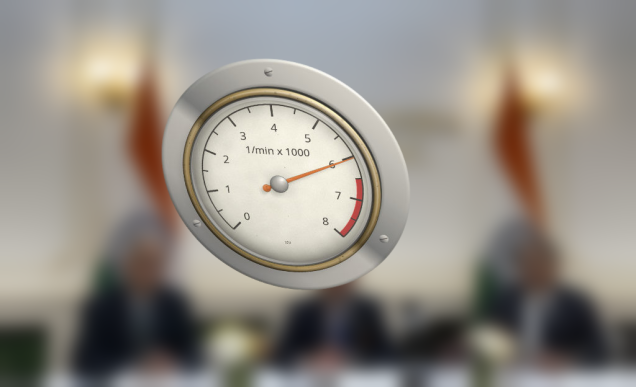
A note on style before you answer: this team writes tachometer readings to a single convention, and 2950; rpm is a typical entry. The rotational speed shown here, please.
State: 6000; rpm
